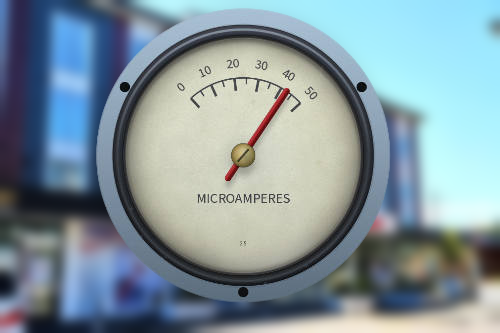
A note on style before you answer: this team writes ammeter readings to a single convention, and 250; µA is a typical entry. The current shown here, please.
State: 42.5; µA
